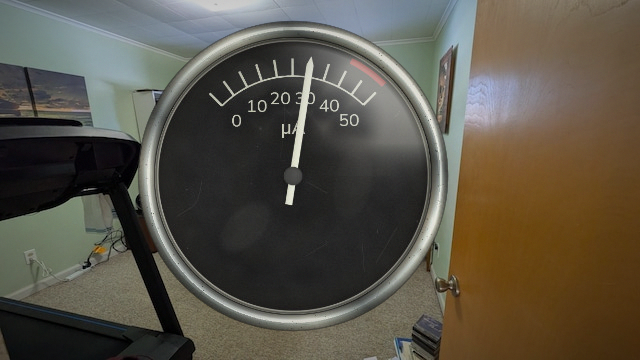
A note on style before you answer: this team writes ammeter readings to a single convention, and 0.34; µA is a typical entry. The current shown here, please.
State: 30; µA
